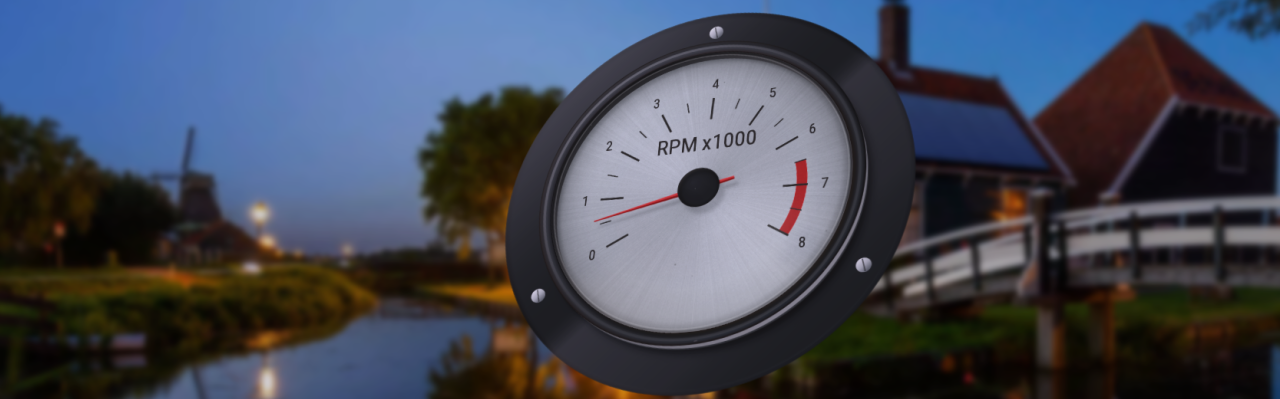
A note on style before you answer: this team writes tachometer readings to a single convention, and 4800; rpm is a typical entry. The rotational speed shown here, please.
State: 500; rpm
